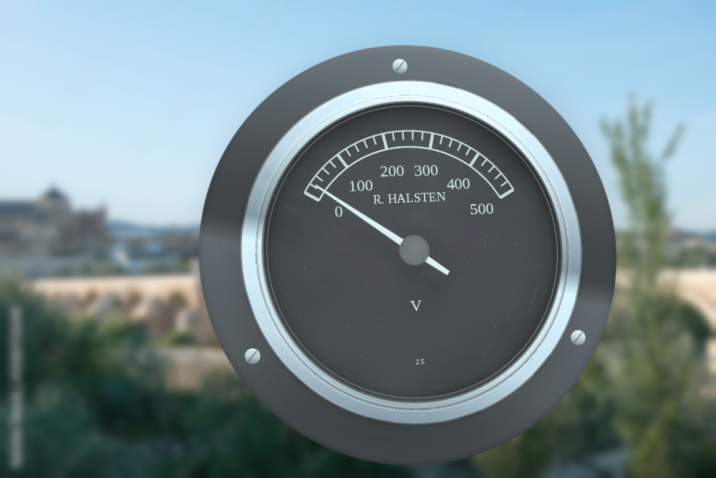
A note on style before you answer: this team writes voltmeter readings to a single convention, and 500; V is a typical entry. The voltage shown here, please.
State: 20; V
